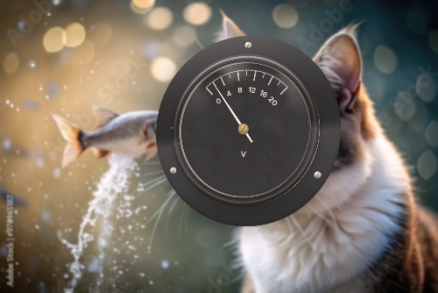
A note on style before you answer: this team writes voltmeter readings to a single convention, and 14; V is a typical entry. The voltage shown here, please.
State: 2; V
